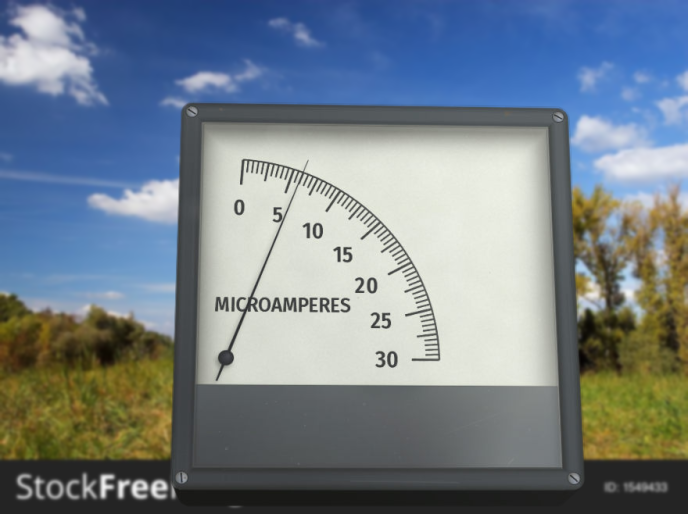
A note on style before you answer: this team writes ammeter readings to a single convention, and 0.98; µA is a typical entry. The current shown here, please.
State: 6; µA
